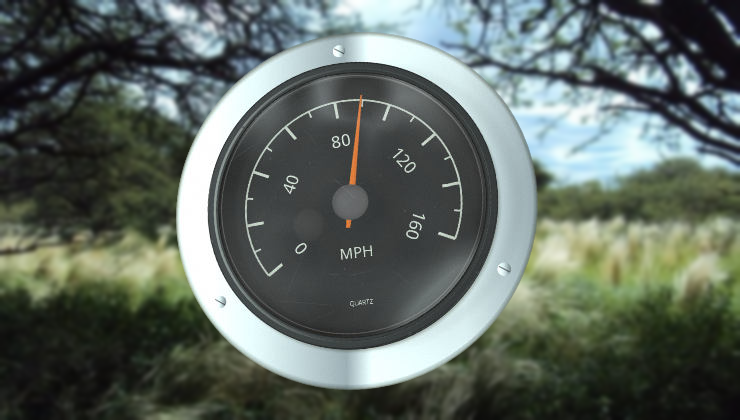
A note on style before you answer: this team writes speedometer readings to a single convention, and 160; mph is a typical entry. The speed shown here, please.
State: 90; mph
